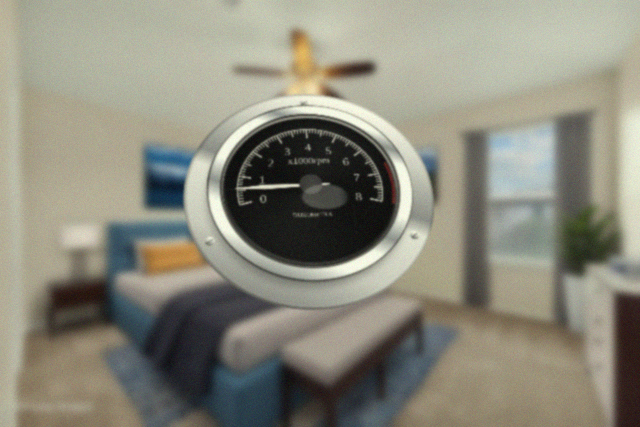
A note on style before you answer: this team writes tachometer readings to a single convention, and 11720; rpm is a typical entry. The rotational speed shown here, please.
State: 500; rpm
